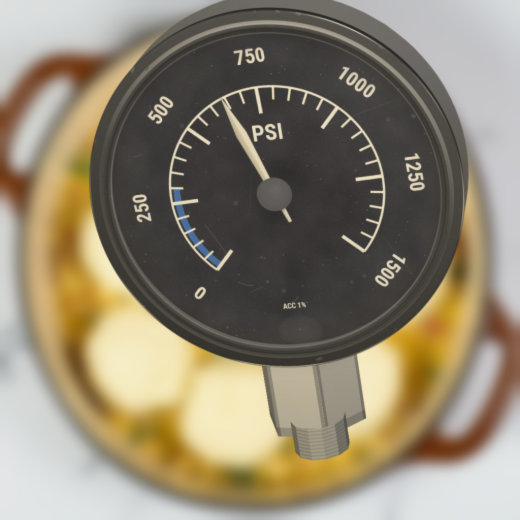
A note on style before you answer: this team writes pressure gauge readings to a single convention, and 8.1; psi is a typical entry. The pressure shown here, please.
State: 650; psi
